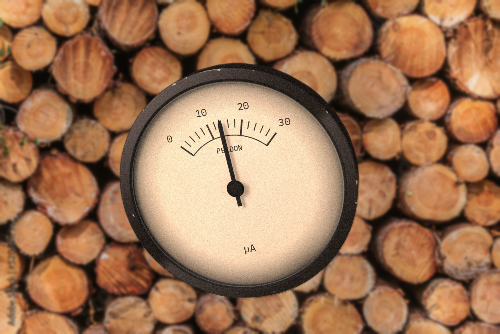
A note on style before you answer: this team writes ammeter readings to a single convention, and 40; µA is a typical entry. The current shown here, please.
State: 14; µA
